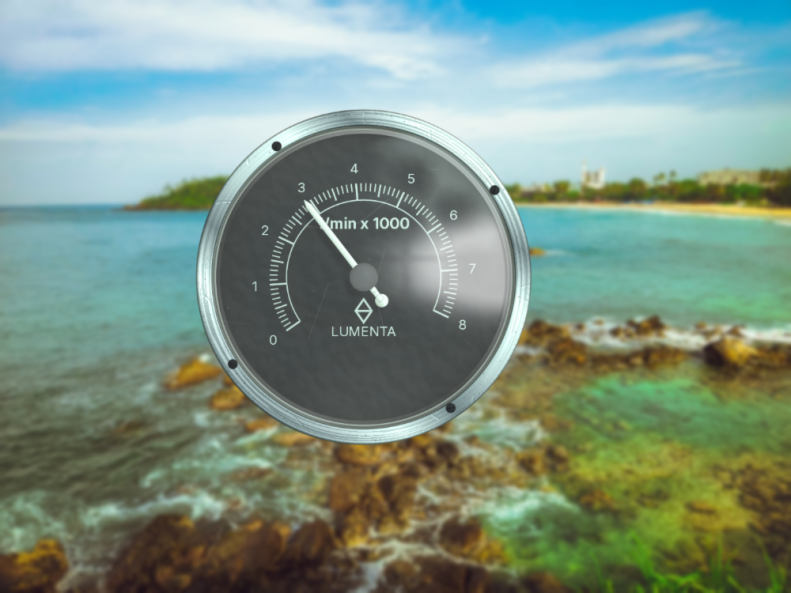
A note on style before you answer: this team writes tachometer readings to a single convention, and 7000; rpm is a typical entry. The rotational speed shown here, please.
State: 2900; rpm
